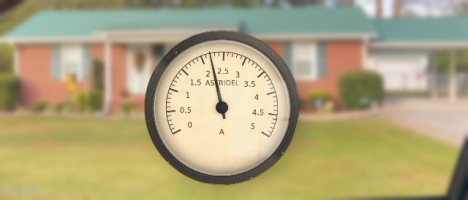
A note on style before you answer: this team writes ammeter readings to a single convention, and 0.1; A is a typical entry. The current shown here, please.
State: 2.2; A
